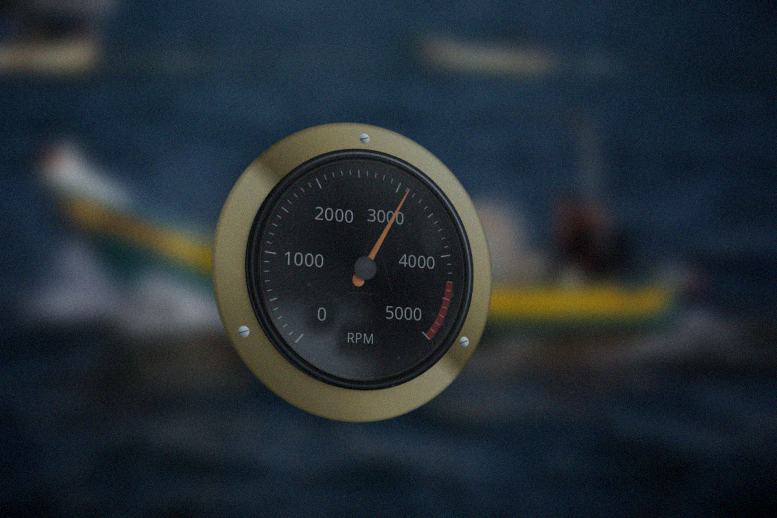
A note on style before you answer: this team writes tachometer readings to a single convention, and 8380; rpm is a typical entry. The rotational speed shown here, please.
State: 3100; rpm
